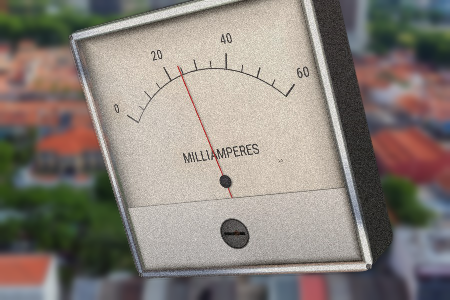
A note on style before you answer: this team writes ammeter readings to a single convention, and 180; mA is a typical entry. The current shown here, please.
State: 25; mA
